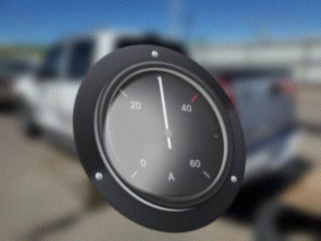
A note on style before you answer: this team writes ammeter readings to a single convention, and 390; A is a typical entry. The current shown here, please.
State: 30; A
